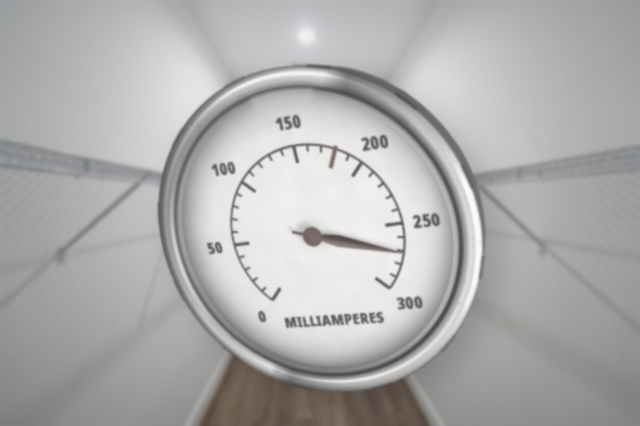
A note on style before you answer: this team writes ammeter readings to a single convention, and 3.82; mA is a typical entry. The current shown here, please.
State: 270; mA
